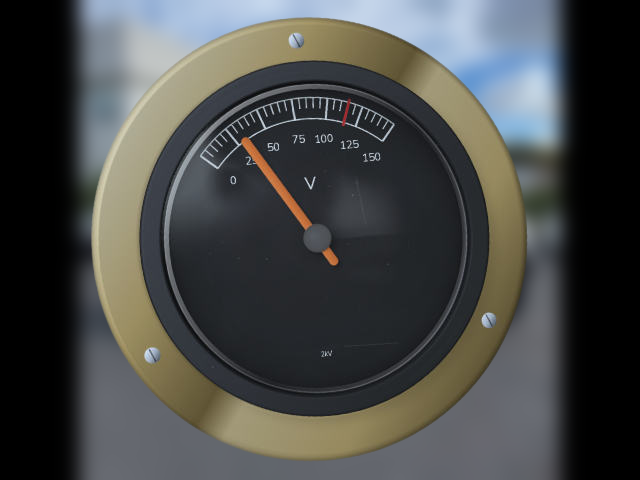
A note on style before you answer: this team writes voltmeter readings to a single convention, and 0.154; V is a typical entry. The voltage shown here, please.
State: 30; V
